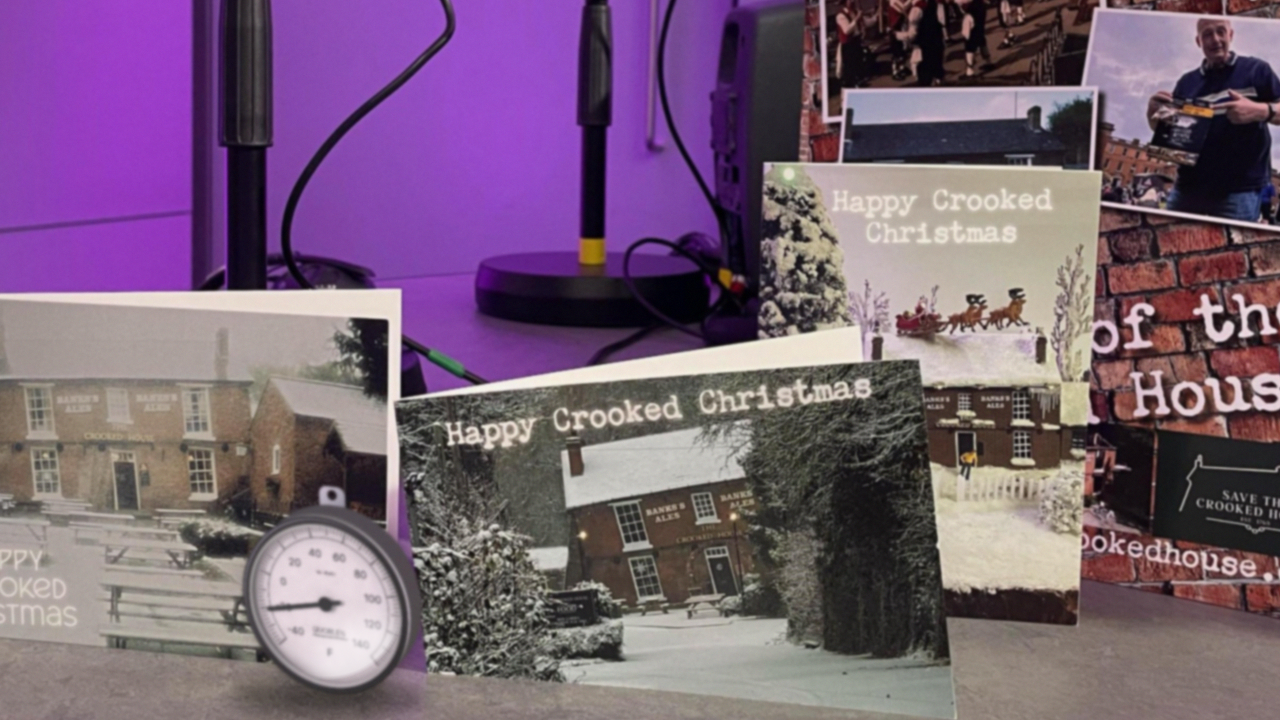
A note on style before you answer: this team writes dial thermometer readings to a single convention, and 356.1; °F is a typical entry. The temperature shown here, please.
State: -20; °F
